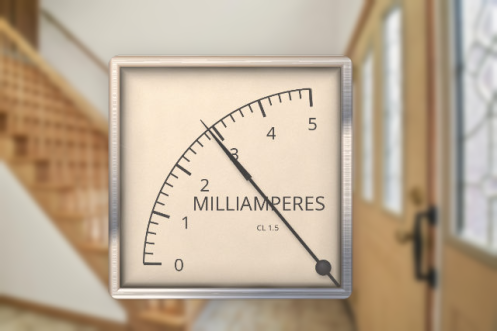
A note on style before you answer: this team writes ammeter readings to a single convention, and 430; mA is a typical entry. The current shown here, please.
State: 2.9; mA
